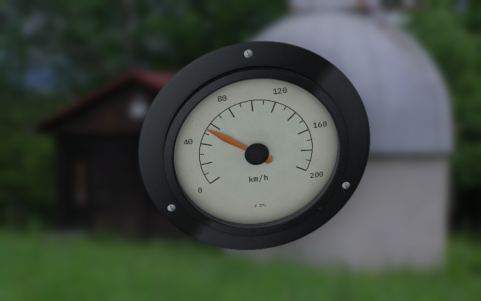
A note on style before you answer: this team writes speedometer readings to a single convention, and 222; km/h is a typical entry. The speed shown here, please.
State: 55; km/h
